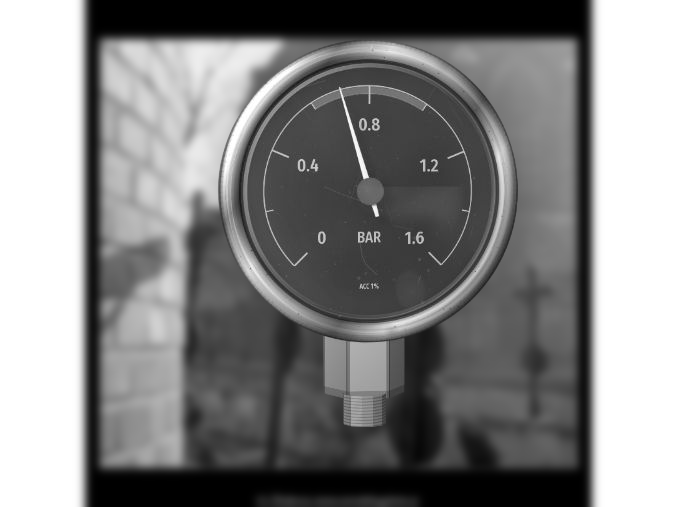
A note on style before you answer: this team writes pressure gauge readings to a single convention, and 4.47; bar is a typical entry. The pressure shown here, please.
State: 0.7; bar
